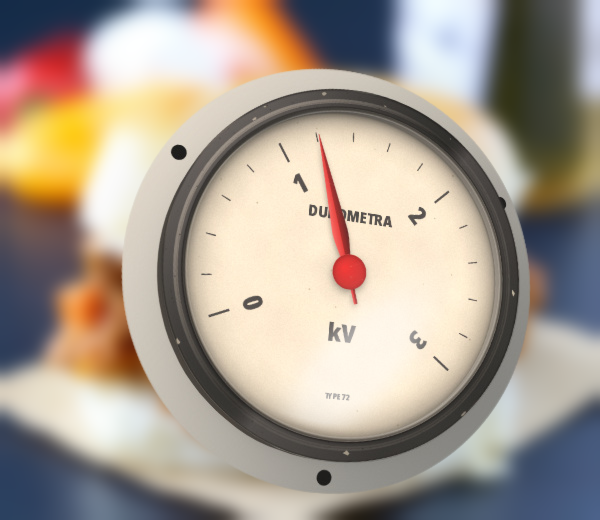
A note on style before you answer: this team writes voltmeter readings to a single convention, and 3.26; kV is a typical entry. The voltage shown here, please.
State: 1.2; kV
